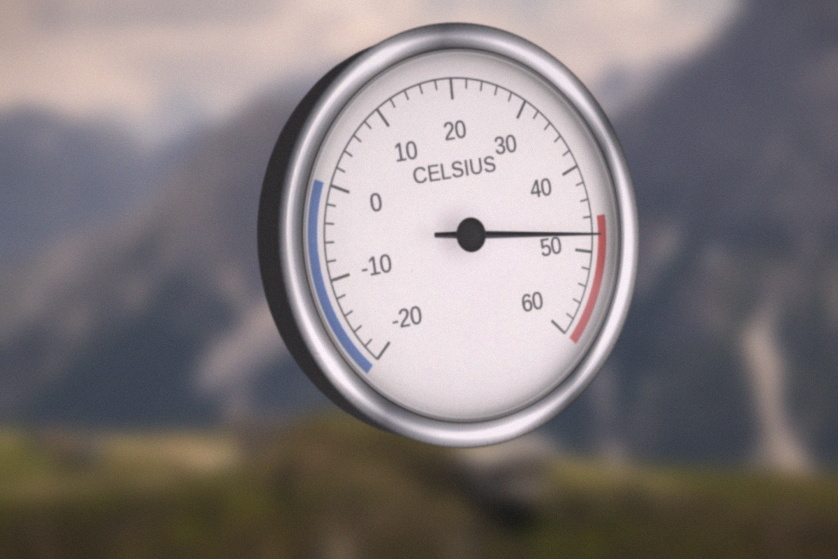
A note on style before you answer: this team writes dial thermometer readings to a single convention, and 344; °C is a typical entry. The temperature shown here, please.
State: 48; °C
